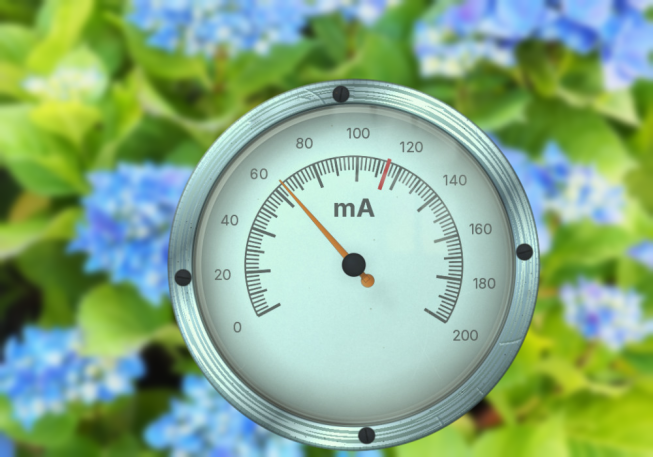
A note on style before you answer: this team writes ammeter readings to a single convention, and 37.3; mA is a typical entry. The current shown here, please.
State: 64; mA
